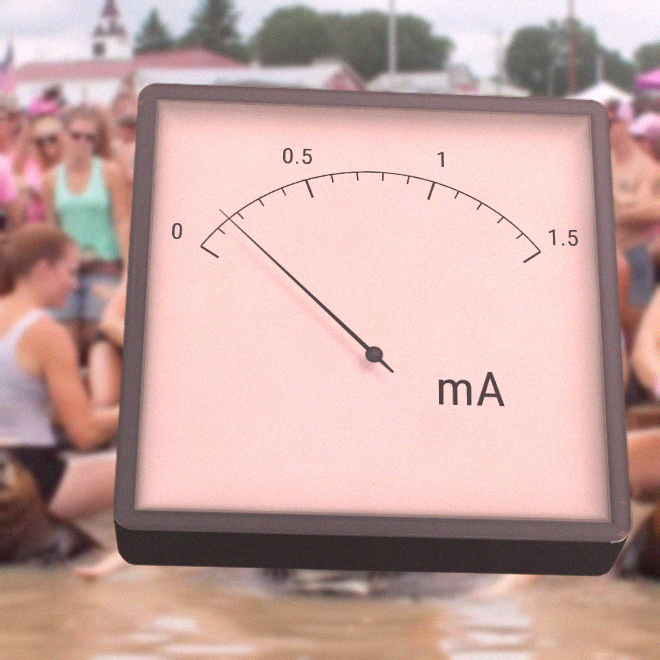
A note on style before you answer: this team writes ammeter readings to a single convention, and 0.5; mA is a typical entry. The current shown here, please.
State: 0.15; mA
